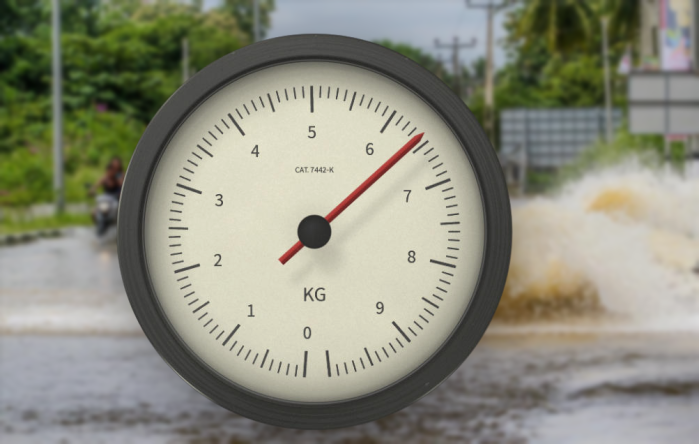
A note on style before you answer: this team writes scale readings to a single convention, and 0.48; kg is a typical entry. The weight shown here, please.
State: 6.4; kg
